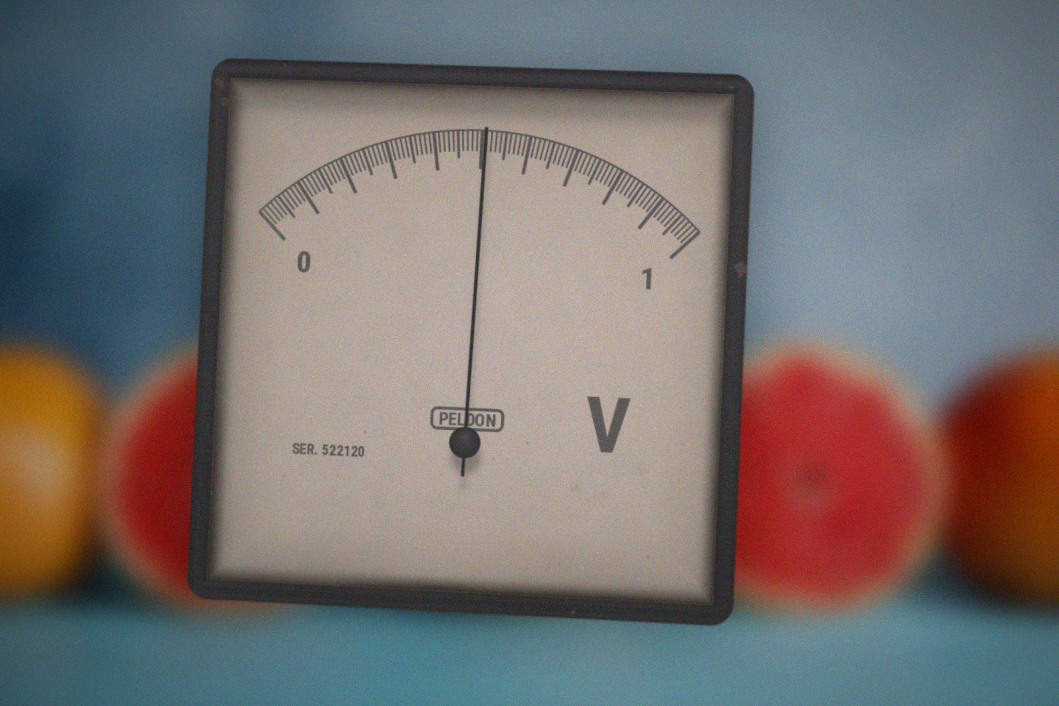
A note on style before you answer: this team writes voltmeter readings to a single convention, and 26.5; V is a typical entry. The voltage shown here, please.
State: 0.51; V
